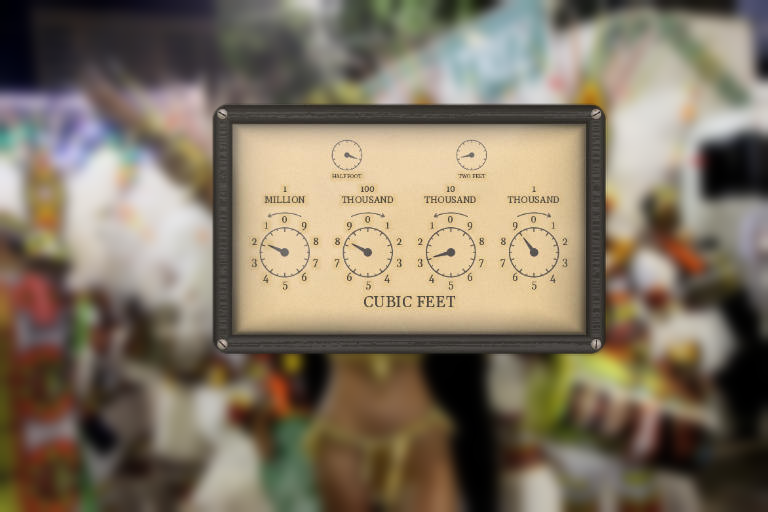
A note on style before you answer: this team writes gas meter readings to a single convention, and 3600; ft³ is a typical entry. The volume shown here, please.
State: 182900; ft³
